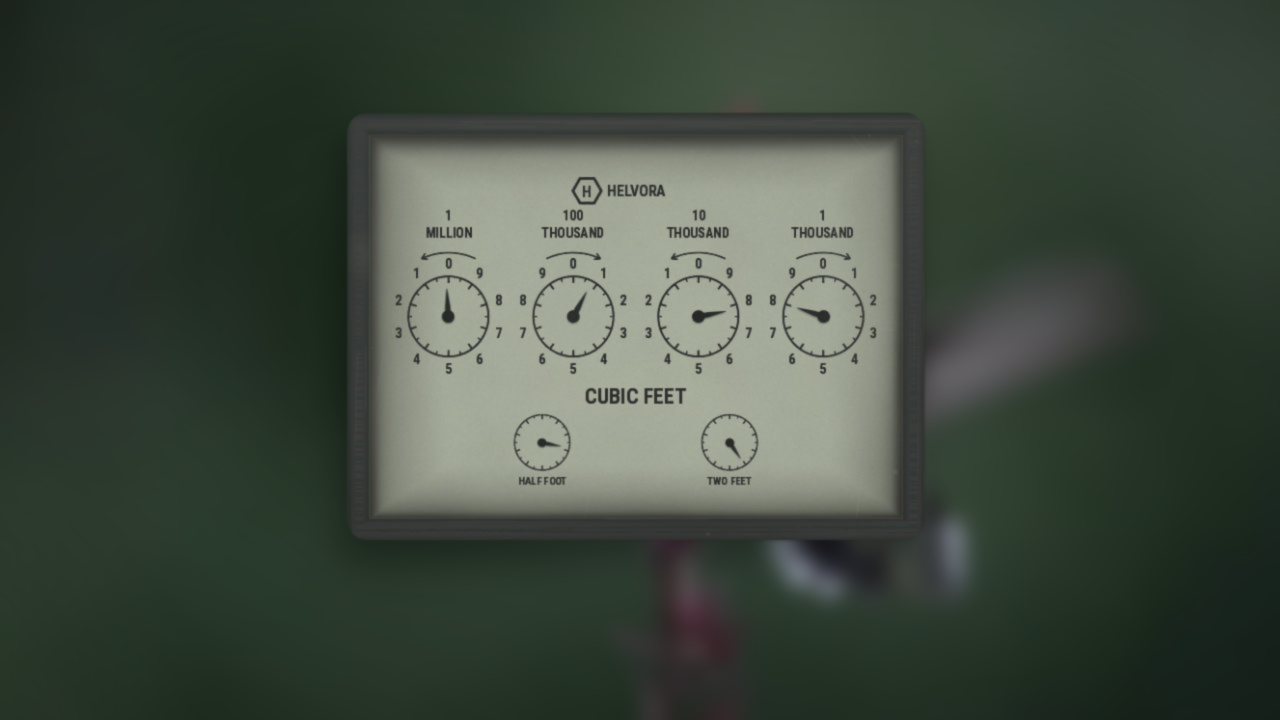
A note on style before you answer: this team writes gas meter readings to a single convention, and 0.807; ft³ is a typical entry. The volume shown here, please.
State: 7800; ft³
